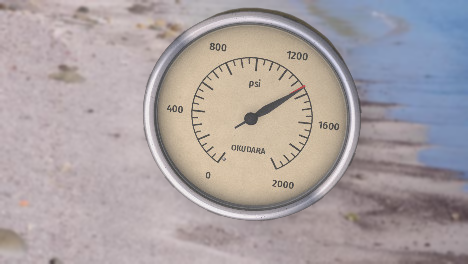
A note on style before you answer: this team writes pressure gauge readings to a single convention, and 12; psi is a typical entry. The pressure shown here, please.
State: 1350; psi
